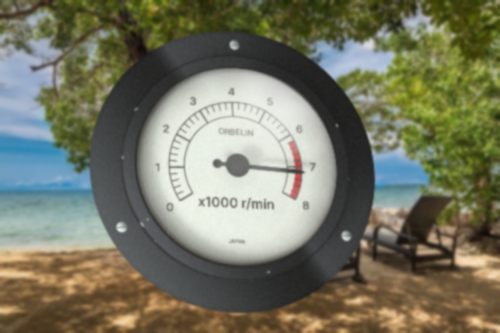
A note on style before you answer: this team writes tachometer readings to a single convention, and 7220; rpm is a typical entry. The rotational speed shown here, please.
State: 7200; rpm
